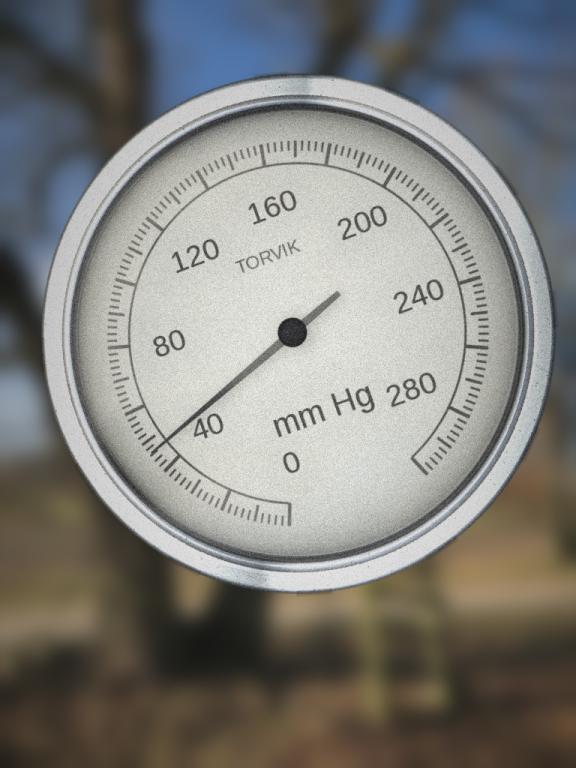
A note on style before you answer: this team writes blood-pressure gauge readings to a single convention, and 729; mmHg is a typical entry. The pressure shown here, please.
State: 46; mmHg
